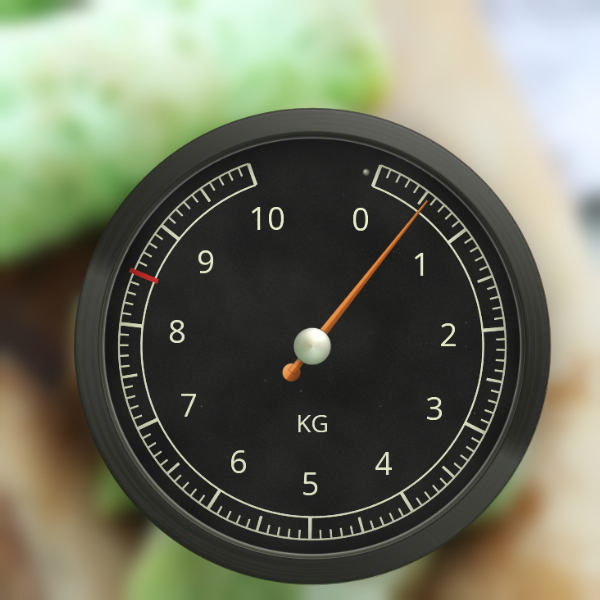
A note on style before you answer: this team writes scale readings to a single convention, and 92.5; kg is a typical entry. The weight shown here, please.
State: 0.55; kg
